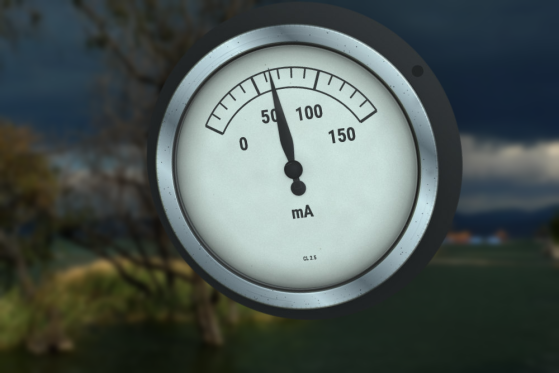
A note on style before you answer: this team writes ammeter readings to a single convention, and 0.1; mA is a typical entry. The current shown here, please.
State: 65; mA
